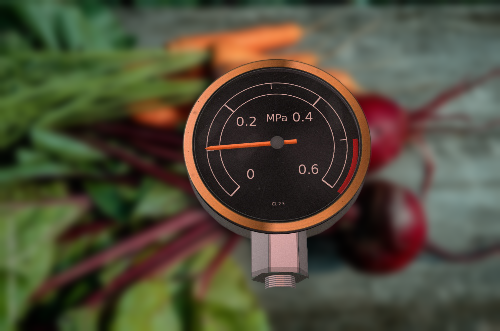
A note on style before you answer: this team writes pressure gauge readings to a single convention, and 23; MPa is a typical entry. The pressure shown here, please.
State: 0.1; MPa
